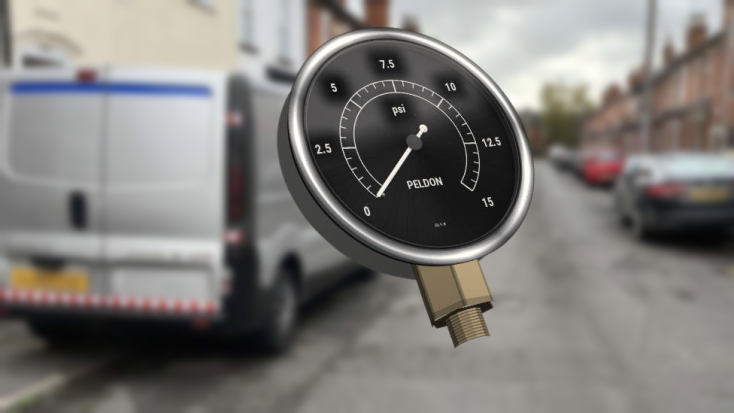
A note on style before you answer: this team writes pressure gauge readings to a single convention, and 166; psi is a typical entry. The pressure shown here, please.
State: 0; psi
